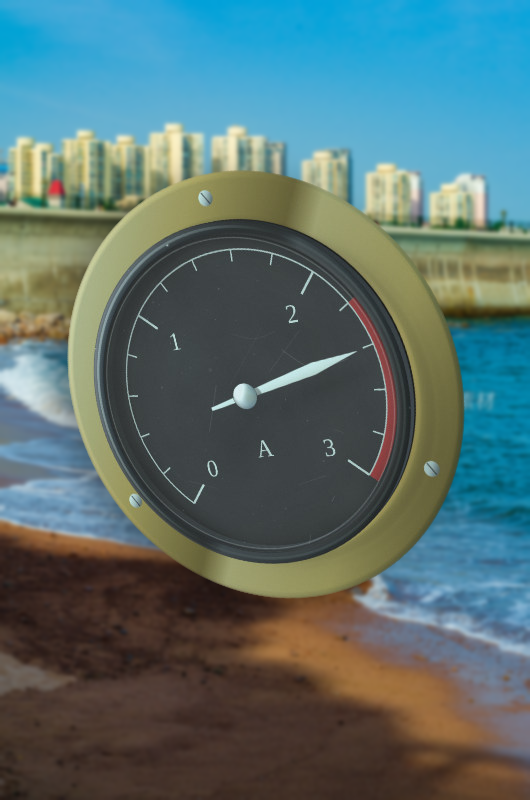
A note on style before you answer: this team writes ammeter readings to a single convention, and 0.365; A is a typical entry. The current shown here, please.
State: 2.4; A
